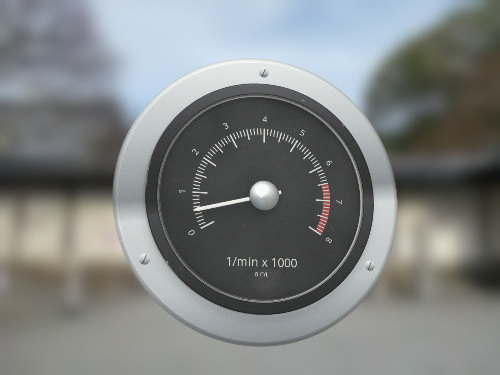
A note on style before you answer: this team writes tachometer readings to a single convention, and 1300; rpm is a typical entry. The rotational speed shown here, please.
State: 500; rpm
